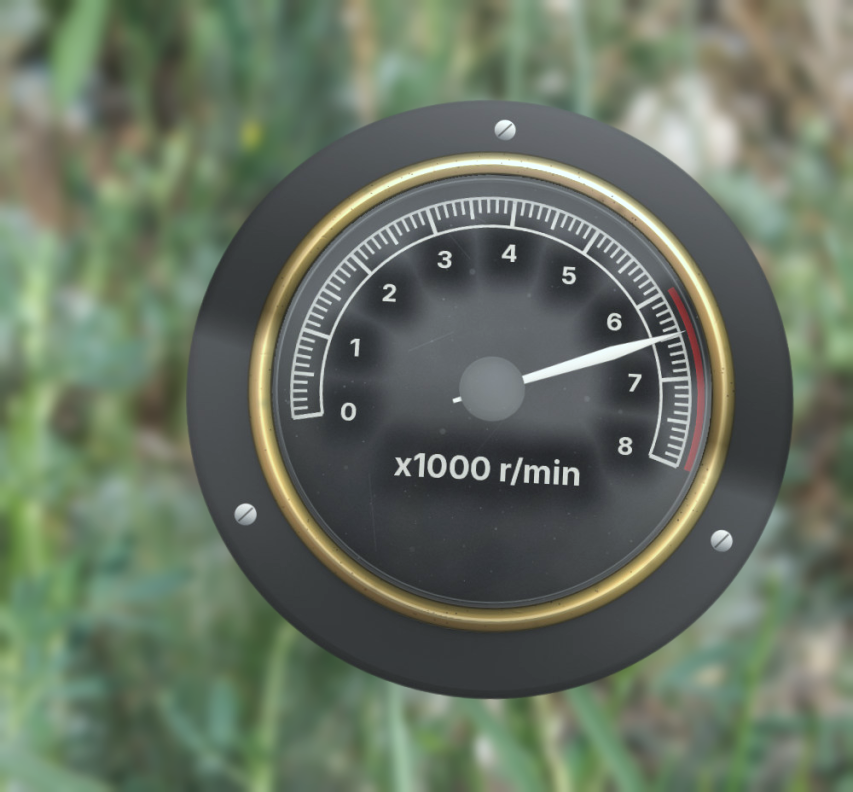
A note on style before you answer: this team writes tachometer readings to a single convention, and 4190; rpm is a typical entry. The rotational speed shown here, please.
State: 6500; rpm
